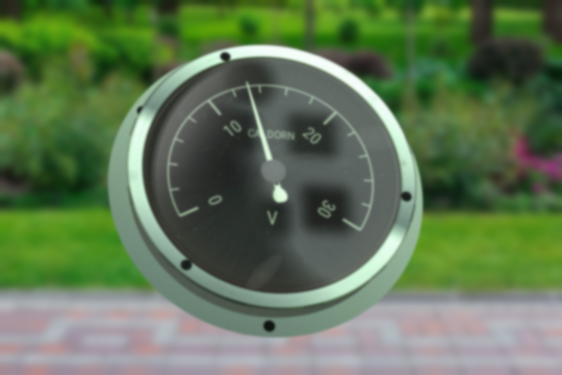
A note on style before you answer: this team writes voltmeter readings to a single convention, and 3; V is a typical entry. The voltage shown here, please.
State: 13; V
